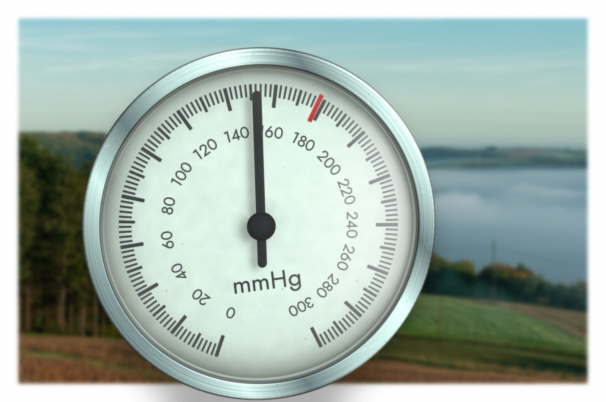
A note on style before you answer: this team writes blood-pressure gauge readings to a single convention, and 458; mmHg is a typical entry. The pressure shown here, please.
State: 152; mmHg
